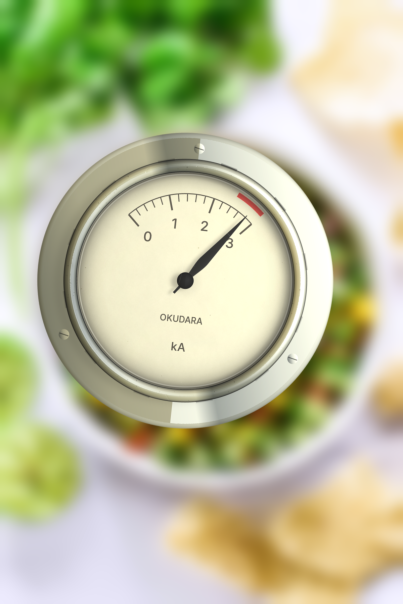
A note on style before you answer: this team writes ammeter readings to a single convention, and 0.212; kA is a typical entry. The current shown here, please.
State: 2.8; kA
